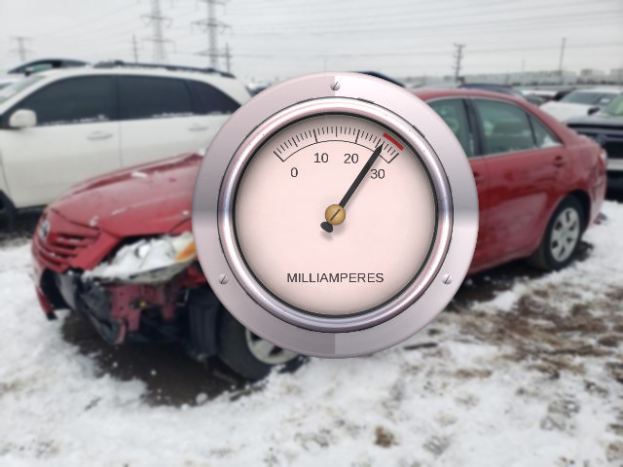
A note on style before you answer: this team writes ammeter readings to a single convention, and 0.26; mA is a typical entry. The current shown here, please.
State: 26; mA
